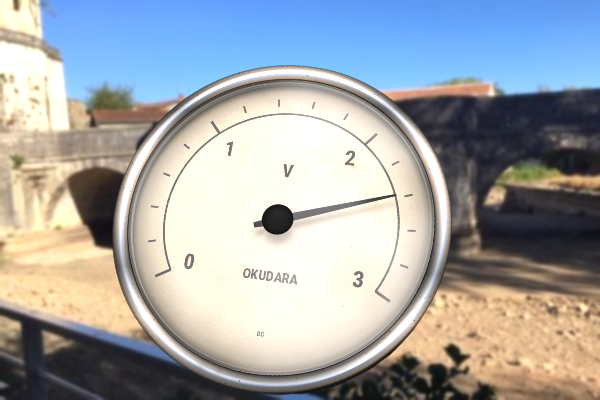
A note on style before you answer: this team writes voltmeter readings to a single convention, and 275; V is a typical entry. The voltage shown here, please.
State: 2.4; V
